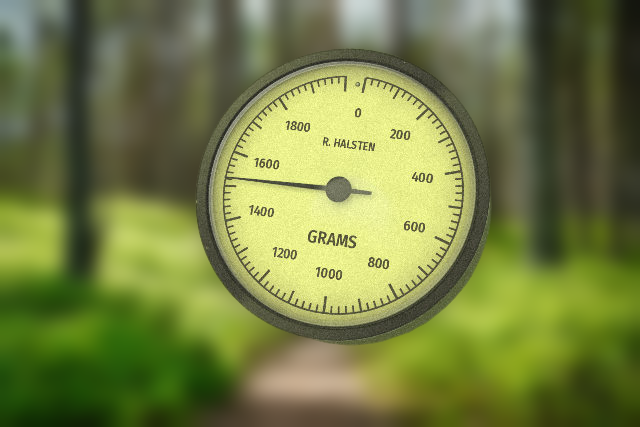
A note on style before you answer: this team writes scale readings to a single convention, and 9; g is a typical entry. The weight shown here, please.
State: 1520; g
